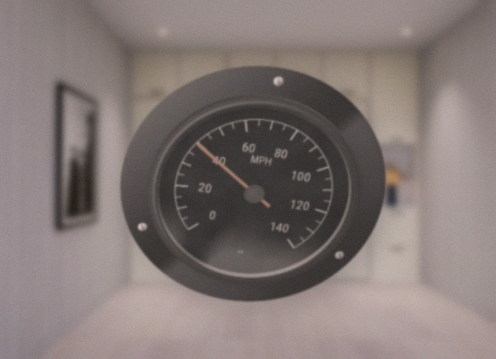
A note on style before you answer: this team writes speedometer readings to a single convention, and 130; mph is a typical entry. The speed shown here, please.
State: 40; mph
